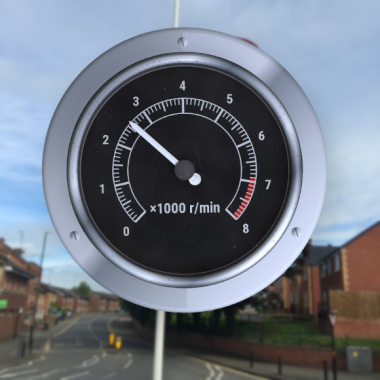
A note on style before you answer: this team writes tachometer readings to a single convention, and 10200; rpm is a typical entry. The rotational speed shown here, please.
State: 2600; rpm
